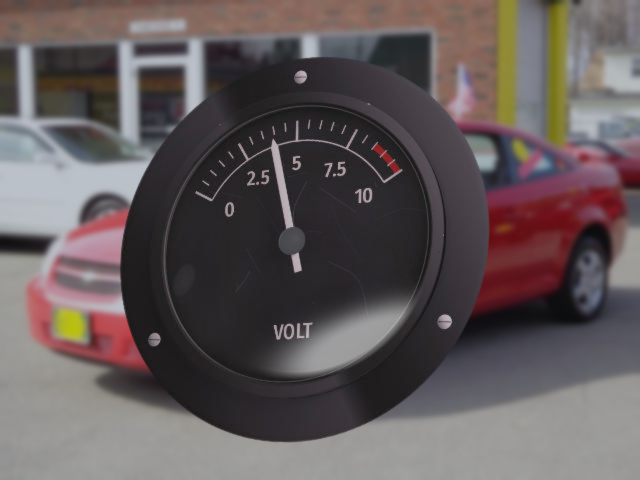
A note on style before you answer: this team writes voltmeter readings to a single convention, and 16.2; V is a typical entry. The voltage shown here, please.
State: 4; V
